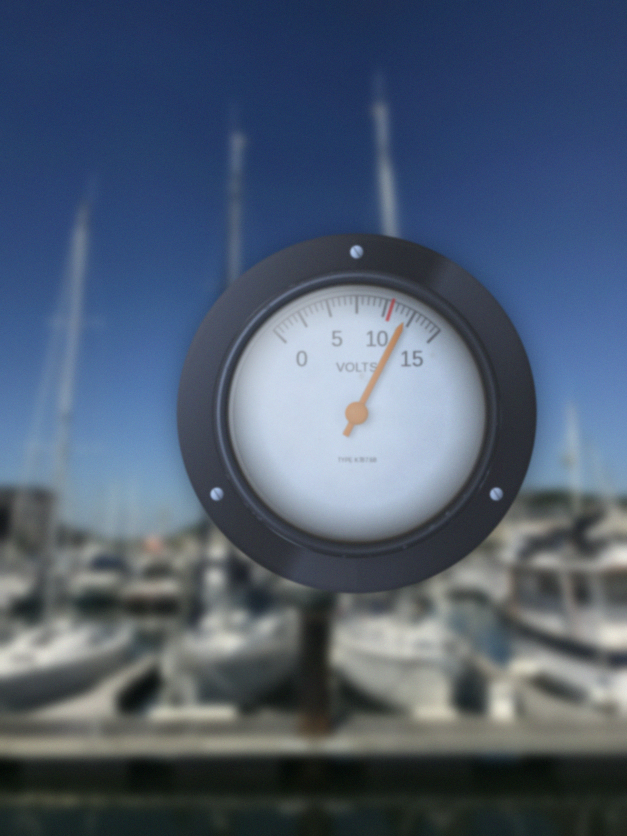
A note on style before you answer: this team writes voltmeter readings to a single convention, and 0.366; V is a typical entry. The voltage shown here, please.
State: 12; V
